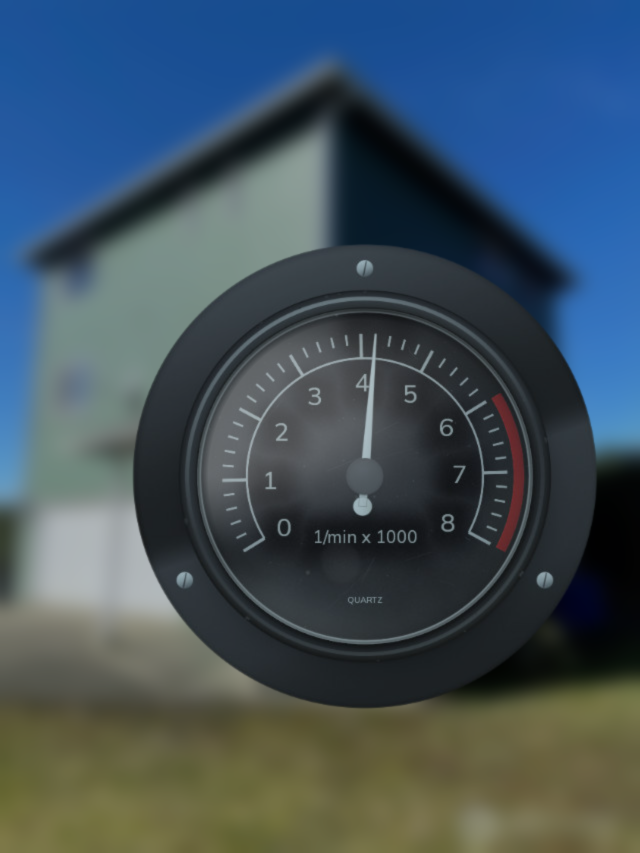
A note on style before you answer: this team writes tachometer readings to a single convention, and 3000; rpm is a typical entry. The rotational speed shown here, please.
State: 4200; rpm
